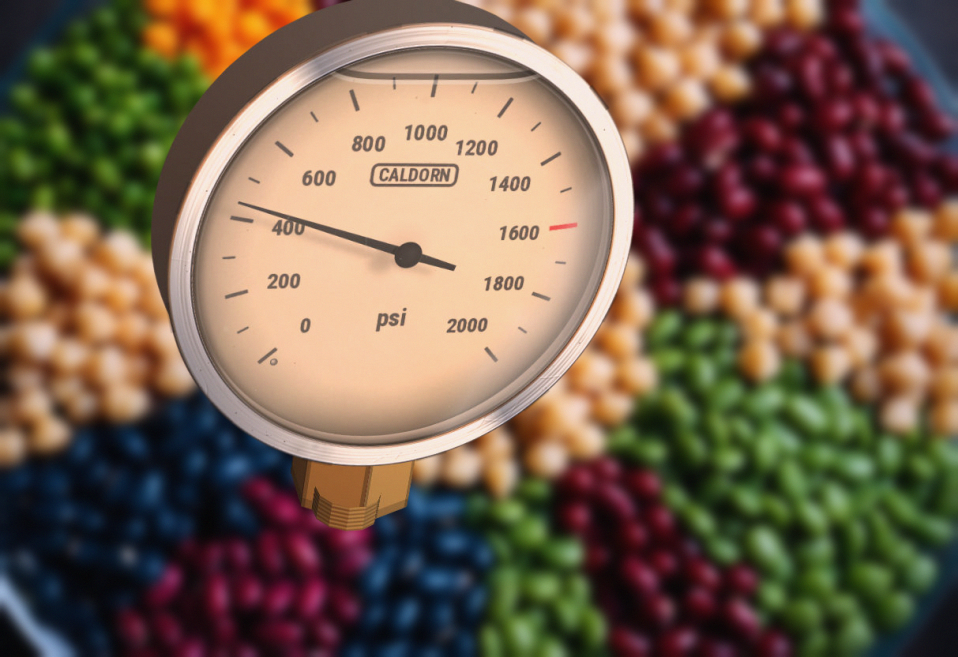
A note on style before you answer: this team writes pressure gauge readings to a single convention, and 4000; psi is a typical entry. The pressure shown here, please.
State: 450; psi
